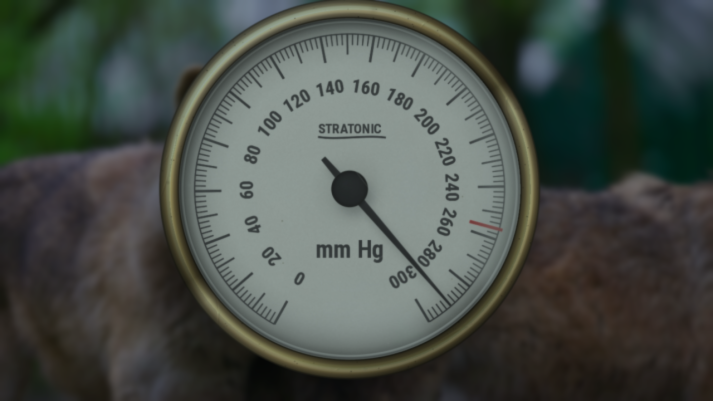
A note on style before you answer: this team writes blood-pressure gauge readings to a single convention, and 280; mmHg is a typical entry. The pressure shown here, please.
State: 290; mmHg
